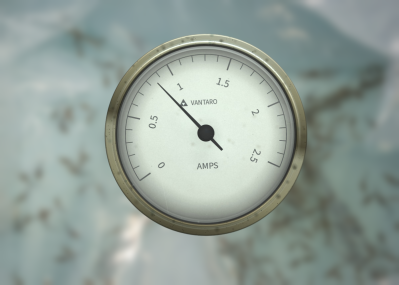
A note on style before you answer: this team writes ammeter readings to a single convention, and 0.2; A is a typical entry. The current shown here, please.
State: 0.85; A
